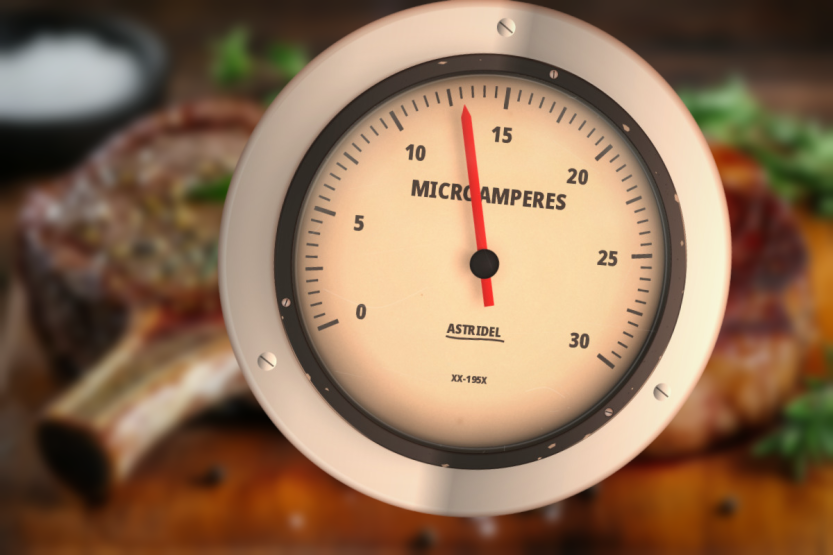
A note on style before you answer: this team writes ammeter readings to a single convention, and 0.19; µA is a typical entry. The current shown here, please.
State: 13; µA
